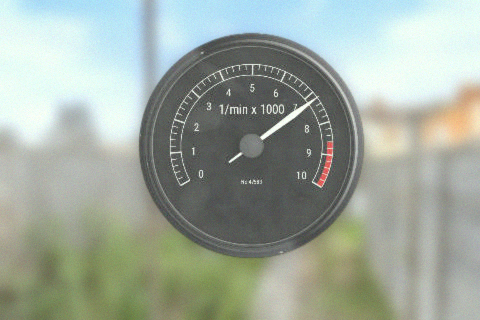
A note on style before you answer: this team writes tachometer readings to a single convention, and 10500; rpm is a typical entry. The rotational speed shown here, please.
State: 7200; rpm
